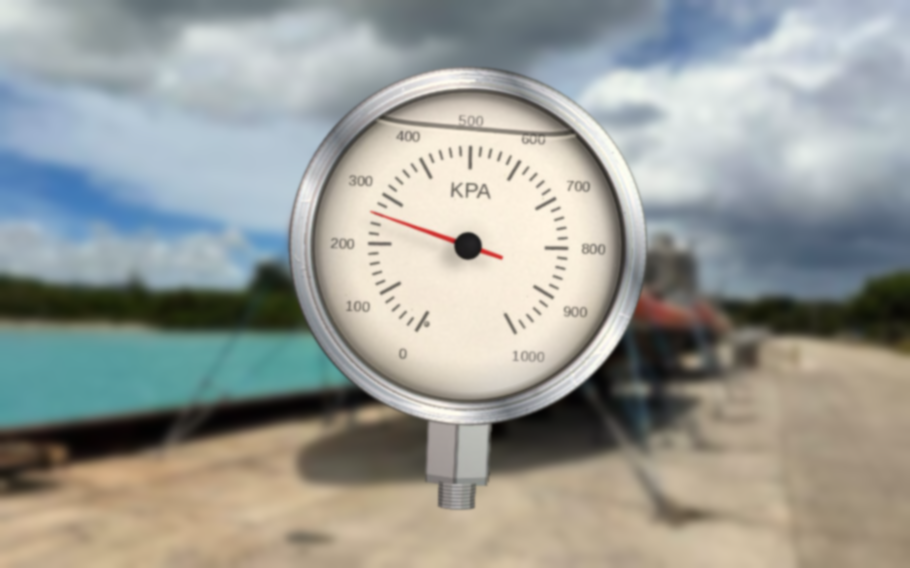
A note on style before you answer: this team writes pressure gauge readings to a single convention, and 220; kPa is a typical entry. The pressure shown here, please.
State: 260; kPa
